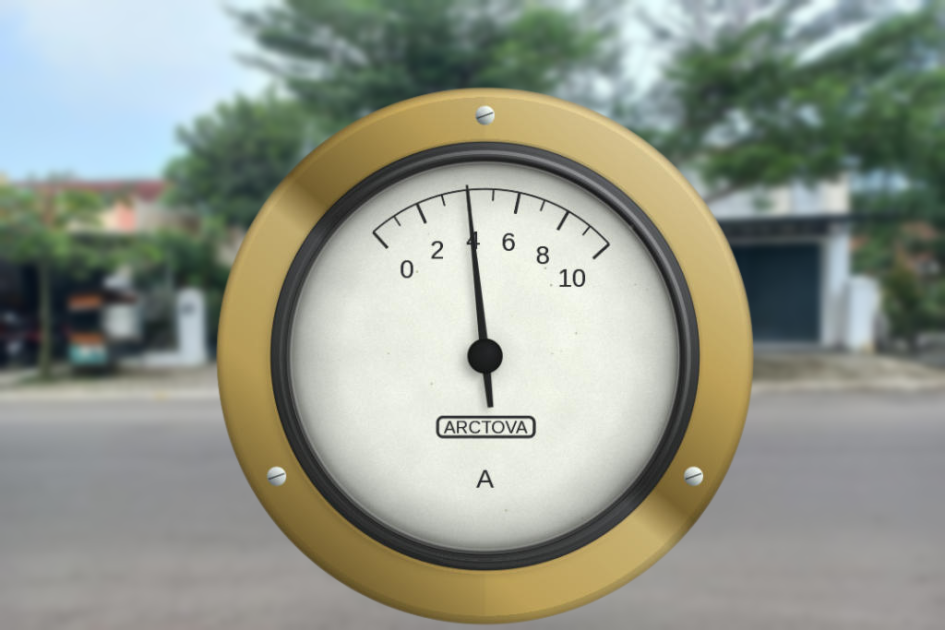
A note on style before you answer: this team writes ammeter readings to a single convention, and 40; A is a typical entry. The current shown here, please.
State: 4; A
